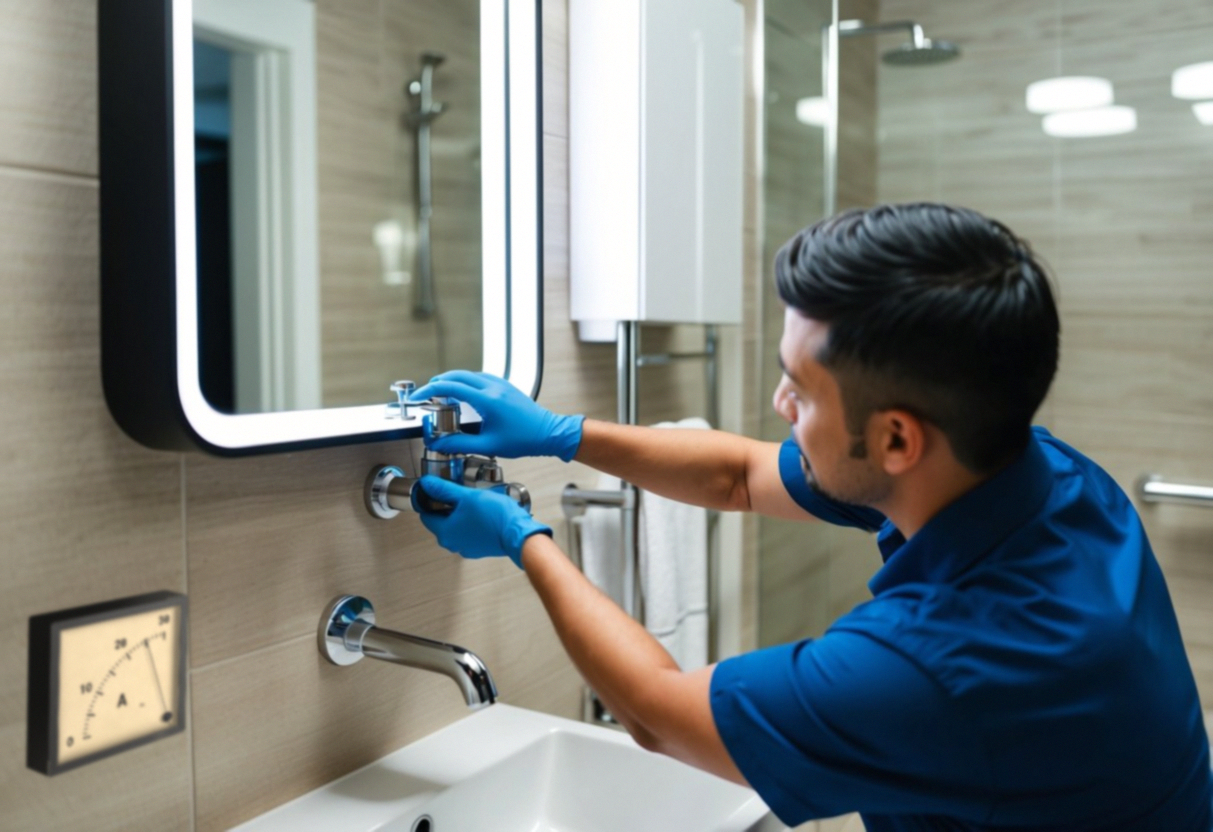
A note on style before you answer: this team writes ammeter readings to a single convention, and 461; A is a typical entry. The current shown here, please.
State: 25; A
